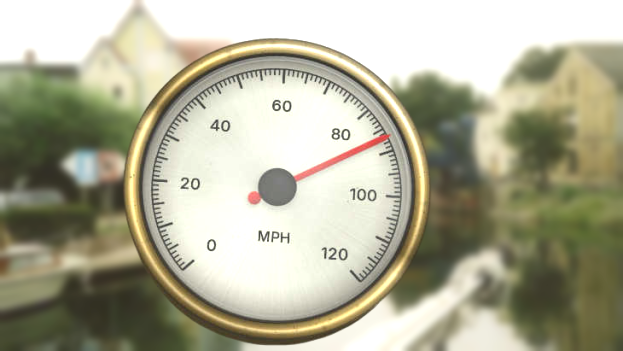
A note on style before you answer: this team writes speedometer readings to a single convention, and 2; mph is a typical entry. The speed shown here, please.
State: 87; mph
